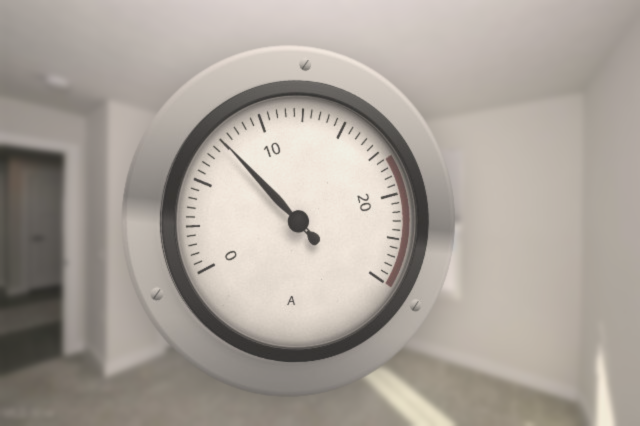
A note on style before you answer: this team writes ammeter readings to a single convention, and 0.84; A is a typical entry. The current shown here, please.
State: 7.5; A
